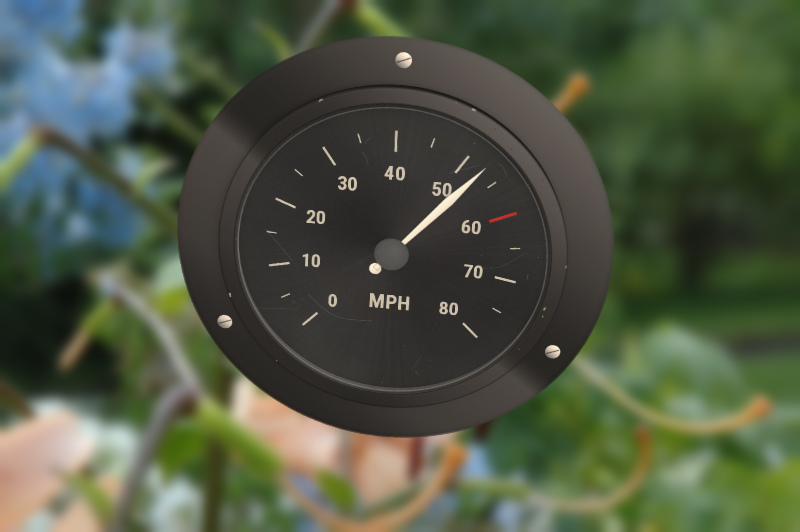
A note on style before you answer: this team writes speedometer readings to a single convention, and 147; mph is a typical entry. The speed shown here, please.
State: 52.5; mph
